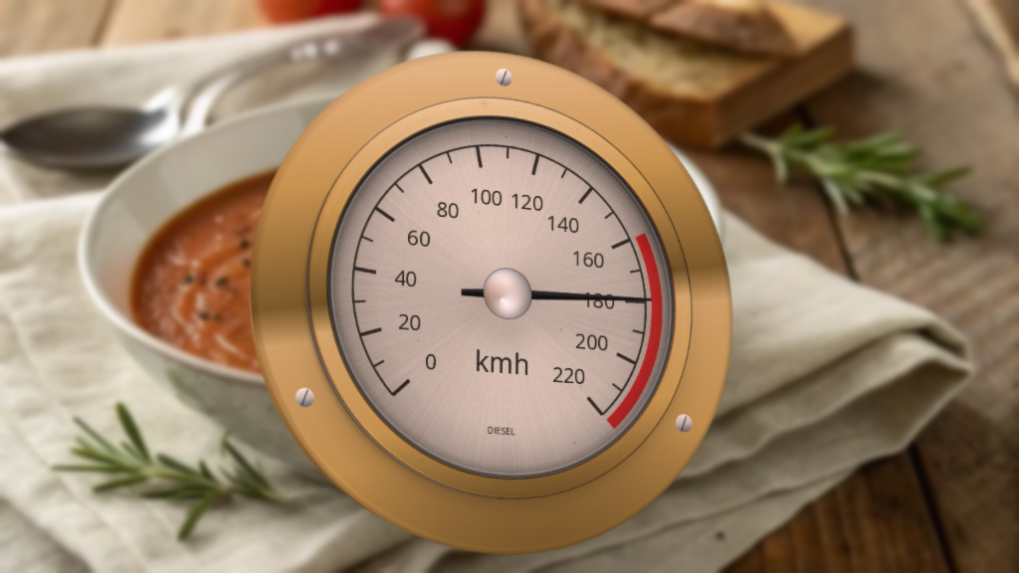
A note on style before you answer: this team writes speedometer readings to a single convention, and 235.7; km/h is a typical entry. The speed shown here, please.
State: 180; km/h
